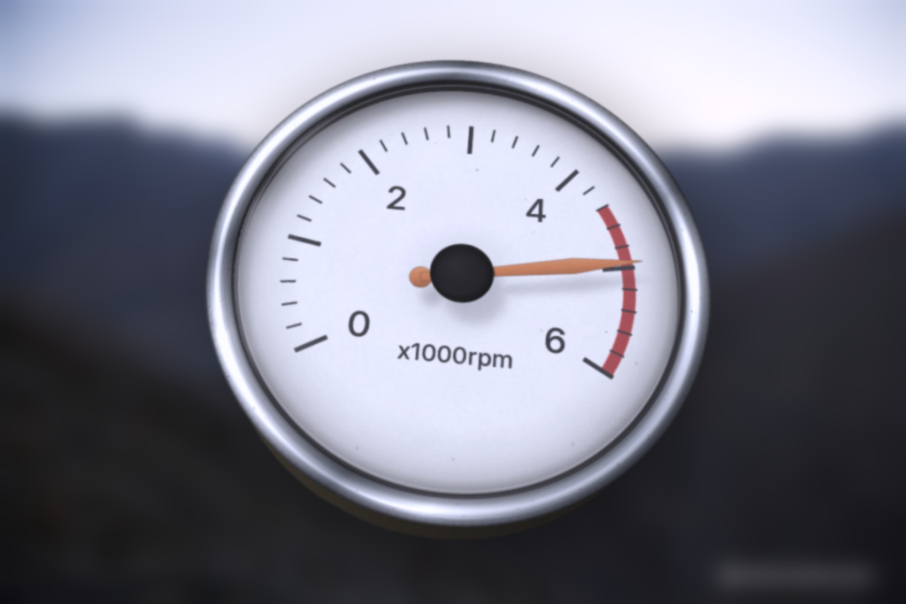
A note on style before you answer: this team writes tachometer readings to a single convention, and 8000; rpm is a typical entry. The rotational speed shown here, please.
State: 5000; rpm
